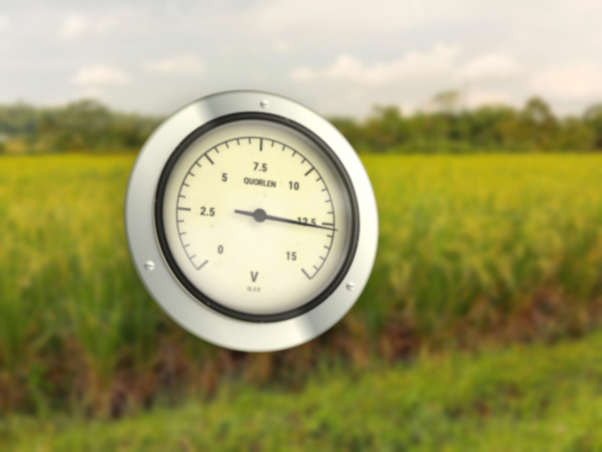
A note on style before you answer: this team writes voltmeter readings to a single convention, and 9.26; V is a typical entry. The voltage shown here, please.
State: 12.75; V
